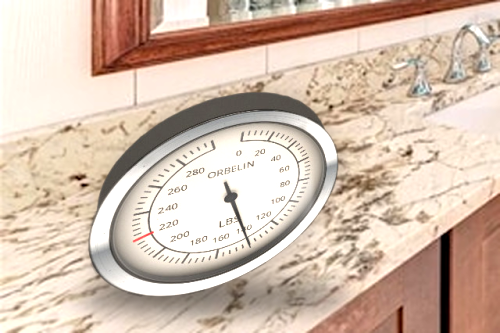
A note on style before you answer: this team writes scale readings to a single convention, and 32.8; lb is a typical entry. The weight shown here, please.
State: 140; lb
